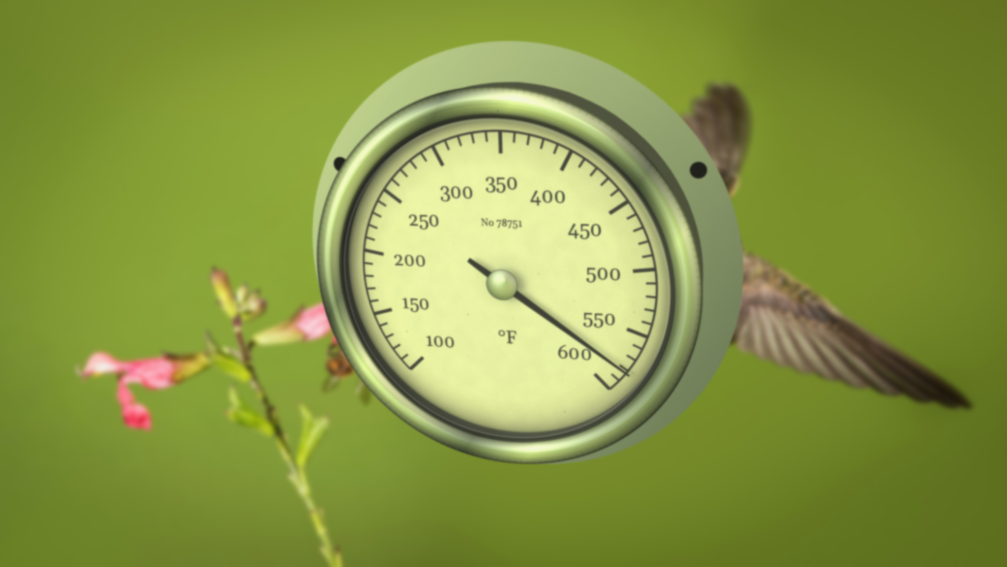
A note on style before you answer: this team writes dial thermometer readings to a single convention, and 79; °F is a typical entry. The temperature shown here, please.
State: 580; °F
